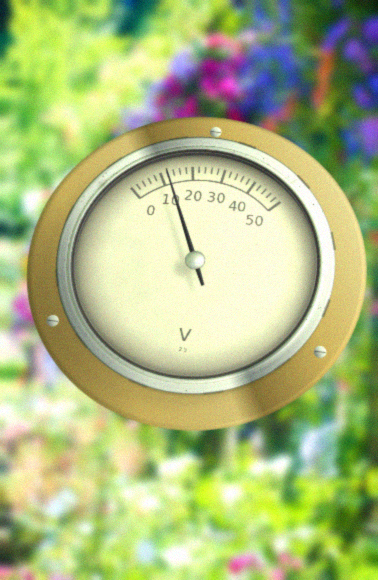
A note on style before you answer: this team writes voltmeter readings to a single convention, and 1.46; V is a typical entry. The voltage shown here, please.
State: 12; V
